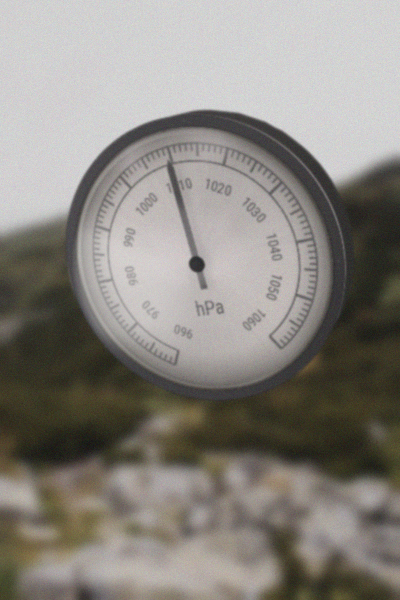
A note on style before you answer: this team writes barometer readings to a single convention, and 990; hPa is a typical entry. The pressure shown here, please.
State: 1010; hPa
